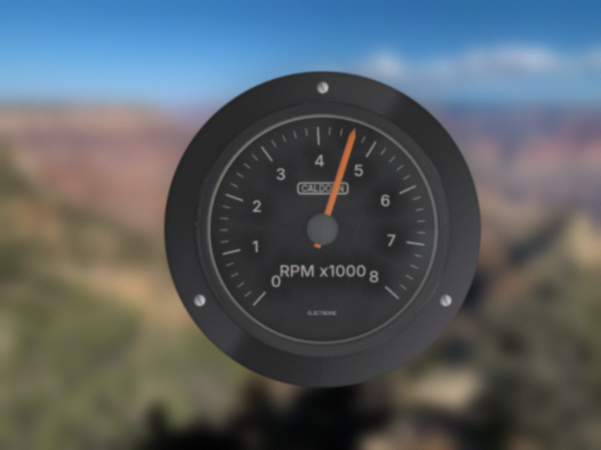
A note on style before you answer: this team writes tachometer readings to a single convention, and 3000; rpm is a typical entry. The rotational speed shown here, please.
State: 4600; rpm
